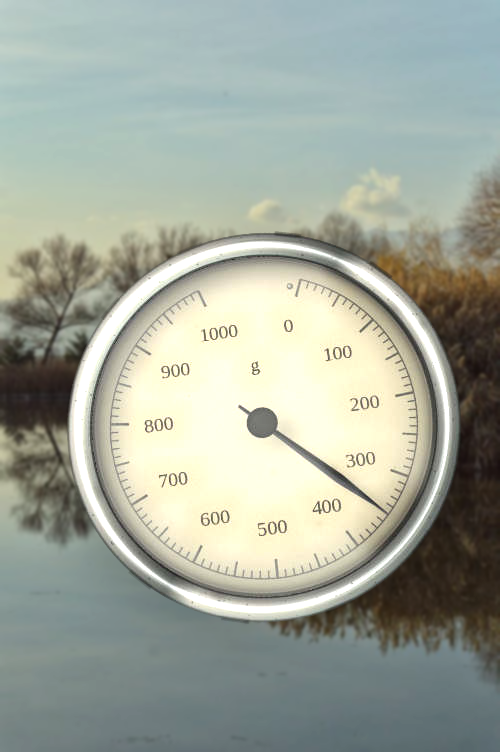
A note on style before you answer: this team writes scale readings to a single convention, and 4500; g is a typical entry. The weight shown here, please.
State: 350; g
